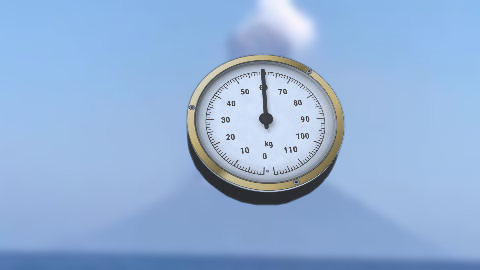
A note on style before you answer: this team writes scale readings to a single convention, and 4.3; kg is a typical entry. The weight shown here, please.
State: 60; kg
